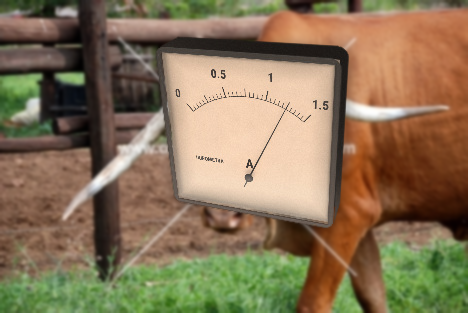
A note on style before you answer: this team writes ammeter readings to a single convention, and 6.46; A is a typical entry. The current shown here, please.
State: 1.25; A
